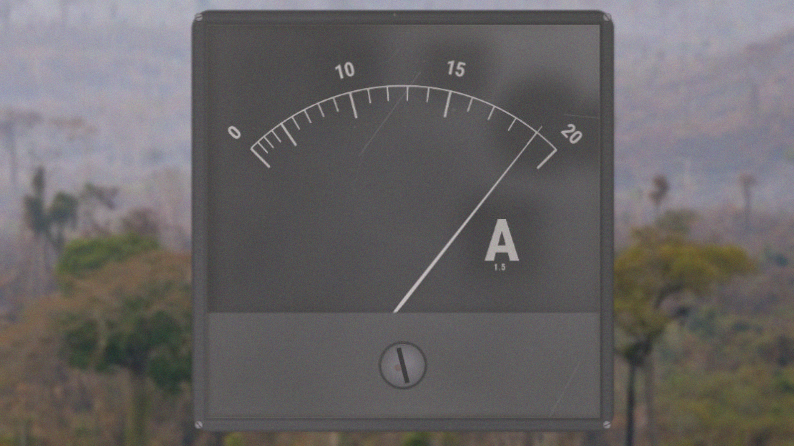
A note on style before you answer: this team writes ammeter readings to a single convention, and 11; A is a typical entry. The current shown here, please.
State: 19; A
